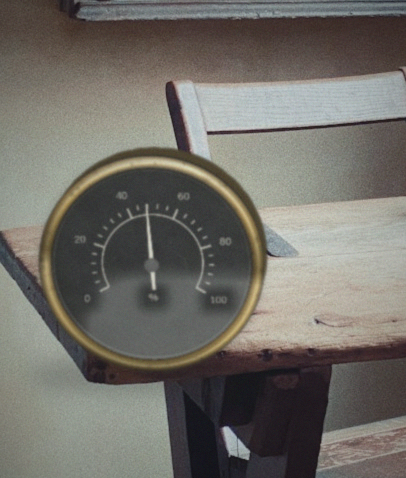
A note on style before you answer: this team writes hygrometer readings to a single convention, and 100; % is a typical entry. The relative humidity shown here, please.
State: 48; %
